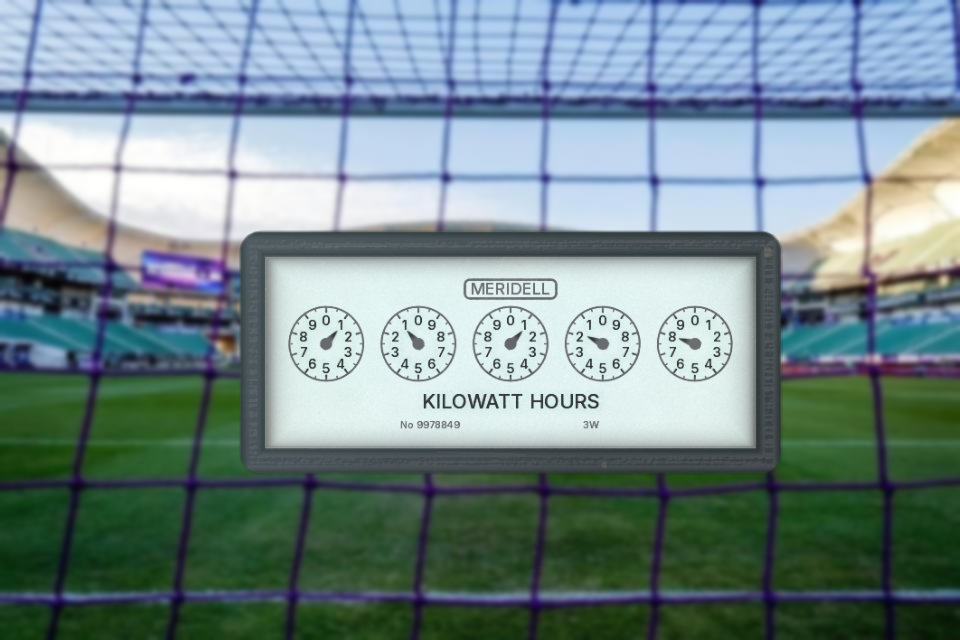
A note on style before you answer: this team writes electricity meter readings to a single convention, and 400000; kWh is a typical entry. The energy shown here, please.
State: 11118; kWh
